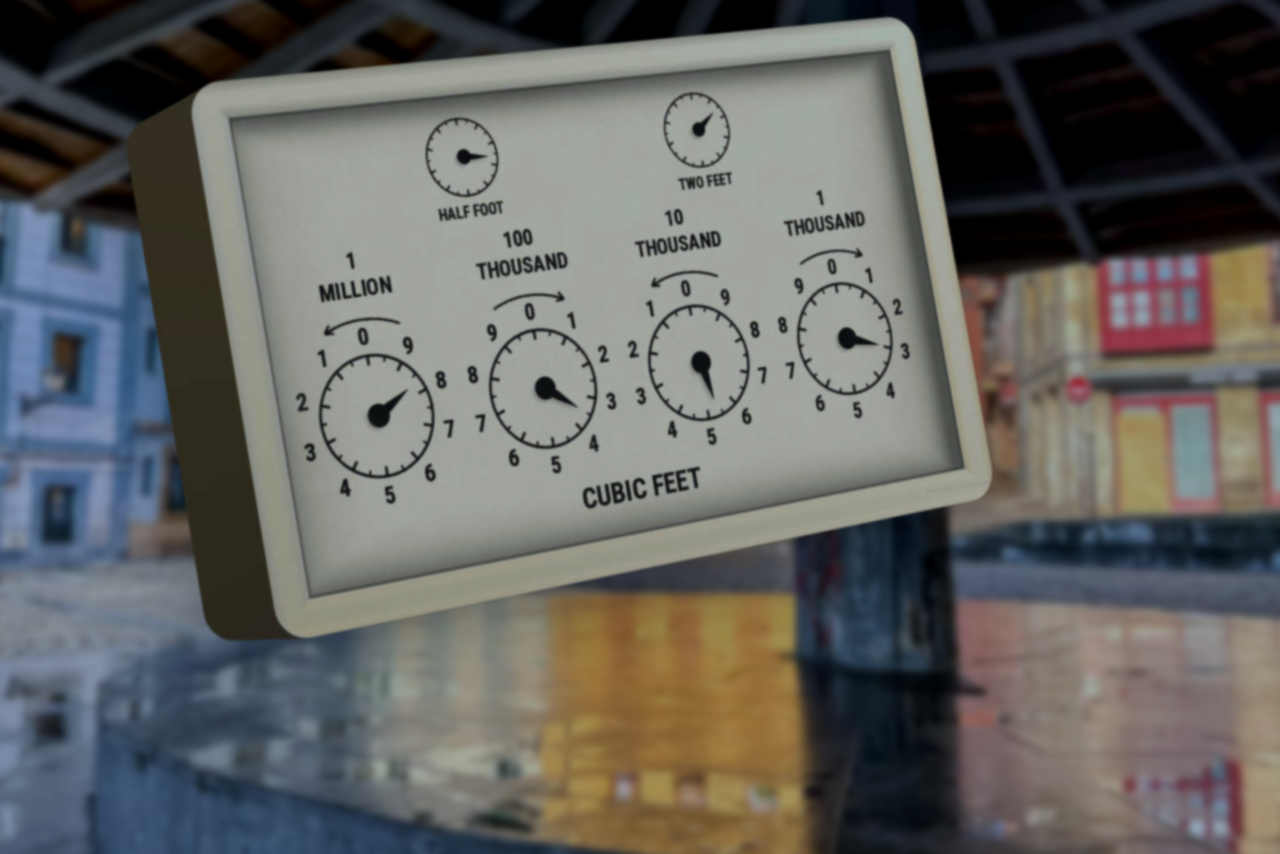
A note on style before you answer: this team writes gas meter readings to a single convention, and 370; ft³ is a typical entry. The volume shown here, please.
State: 835300; ft³
